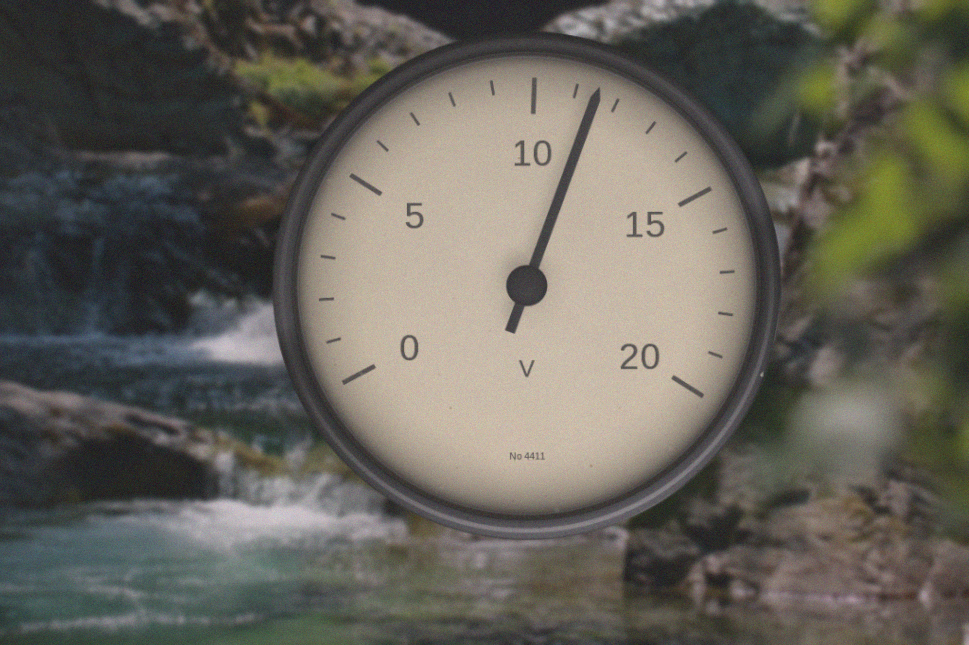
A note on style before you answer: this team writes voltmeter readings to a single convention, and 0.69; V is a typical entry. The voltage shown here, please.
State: 11.5; V
